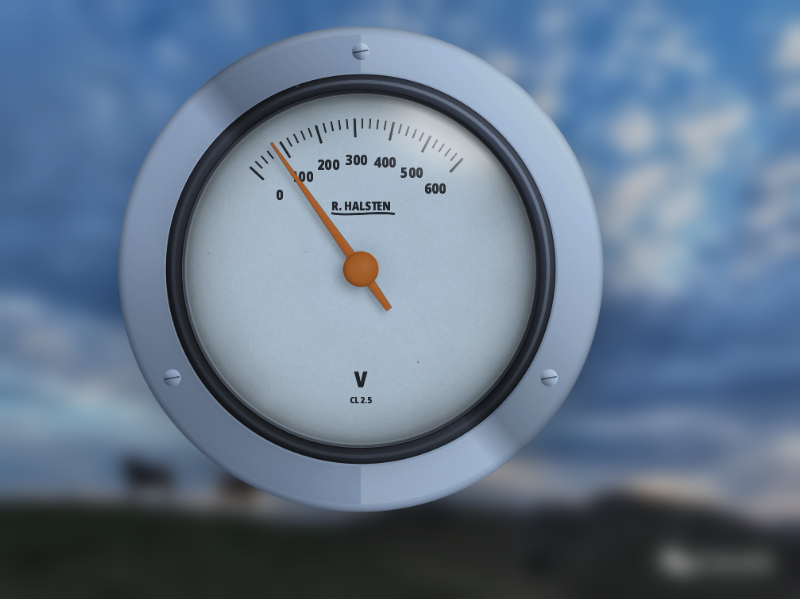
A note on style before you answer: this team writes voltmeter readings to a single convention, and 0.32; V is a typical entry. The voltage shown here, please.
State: 80; V
